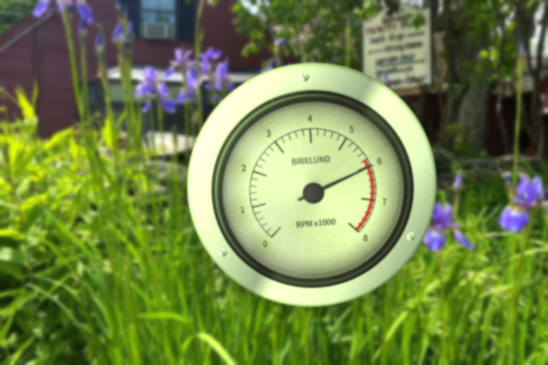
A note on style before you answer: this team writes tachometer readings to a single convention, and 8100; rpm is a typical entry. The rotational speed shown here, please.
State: 6000; rpm
